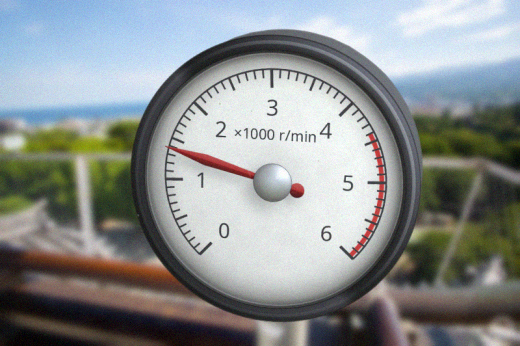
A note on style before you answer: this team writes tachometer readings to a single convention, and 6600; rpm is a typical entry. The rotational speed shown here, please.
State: 1400; rpm
